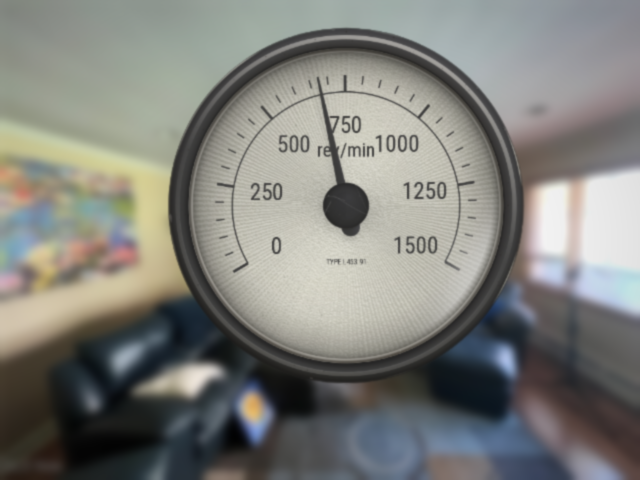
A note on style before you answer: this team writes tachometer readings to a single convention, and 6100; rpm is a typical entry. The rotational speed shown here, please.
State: 675; rpm
